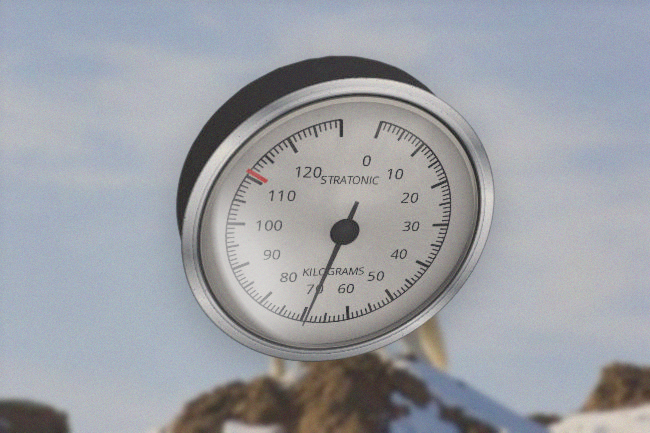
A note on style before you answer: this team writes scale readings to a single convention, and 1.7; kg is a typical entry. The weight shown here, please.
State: 70; kg
